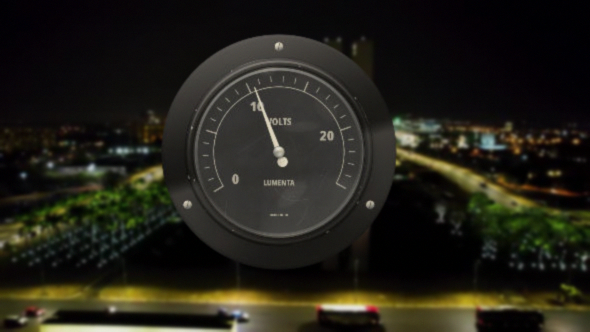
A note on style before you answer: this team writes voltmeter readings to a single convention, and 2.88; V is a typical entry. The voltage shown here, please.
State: 10.5; V
